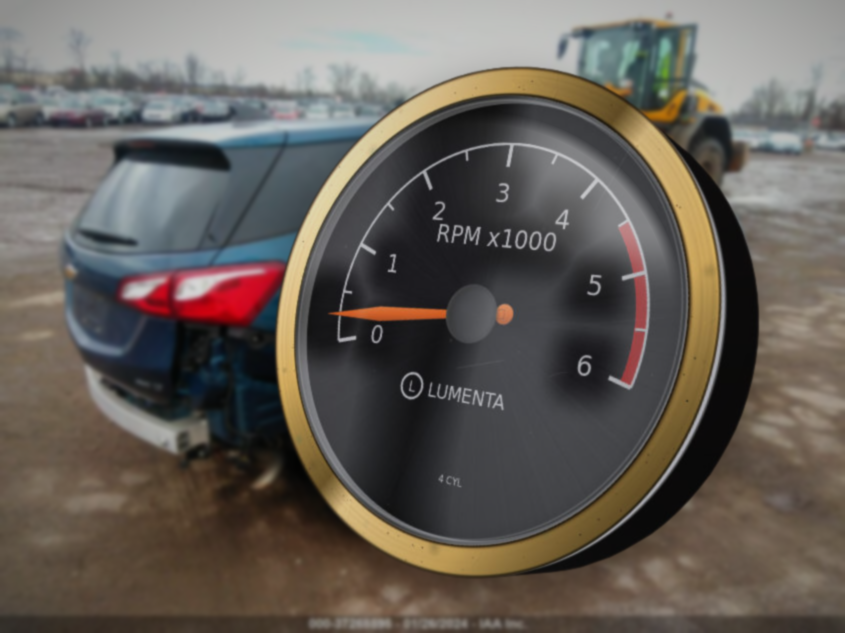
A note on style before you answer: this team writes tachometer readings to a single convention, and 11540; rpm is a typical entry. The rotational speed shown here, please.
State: 250; rpm
